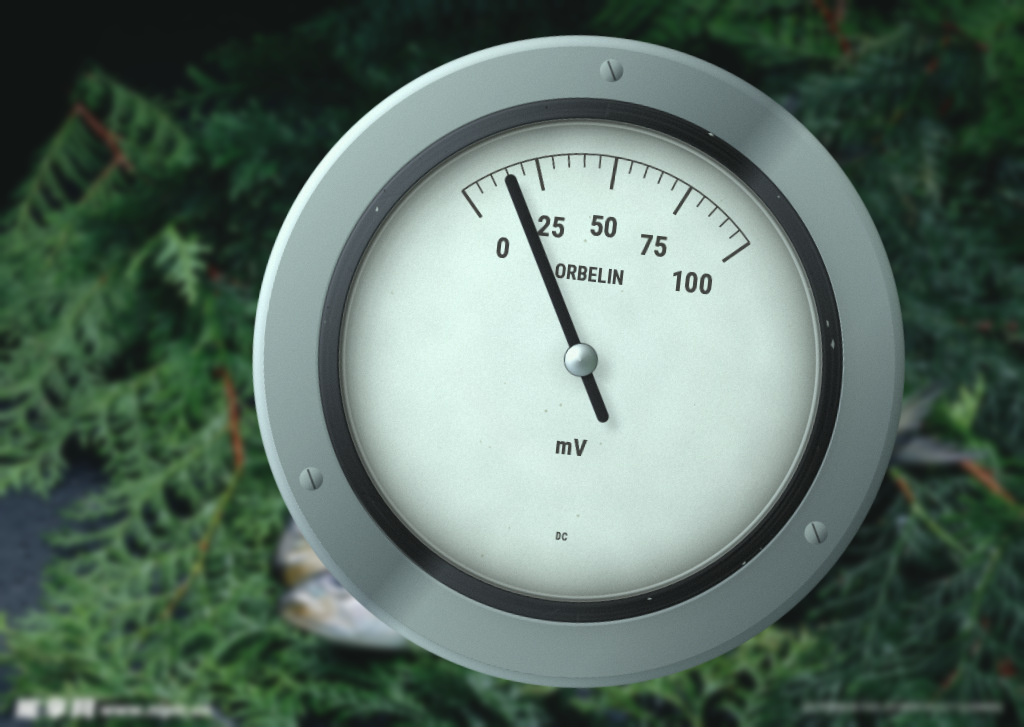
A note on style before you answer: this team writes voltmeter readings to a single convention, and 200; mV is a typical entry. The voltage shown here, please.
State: 15; mV
